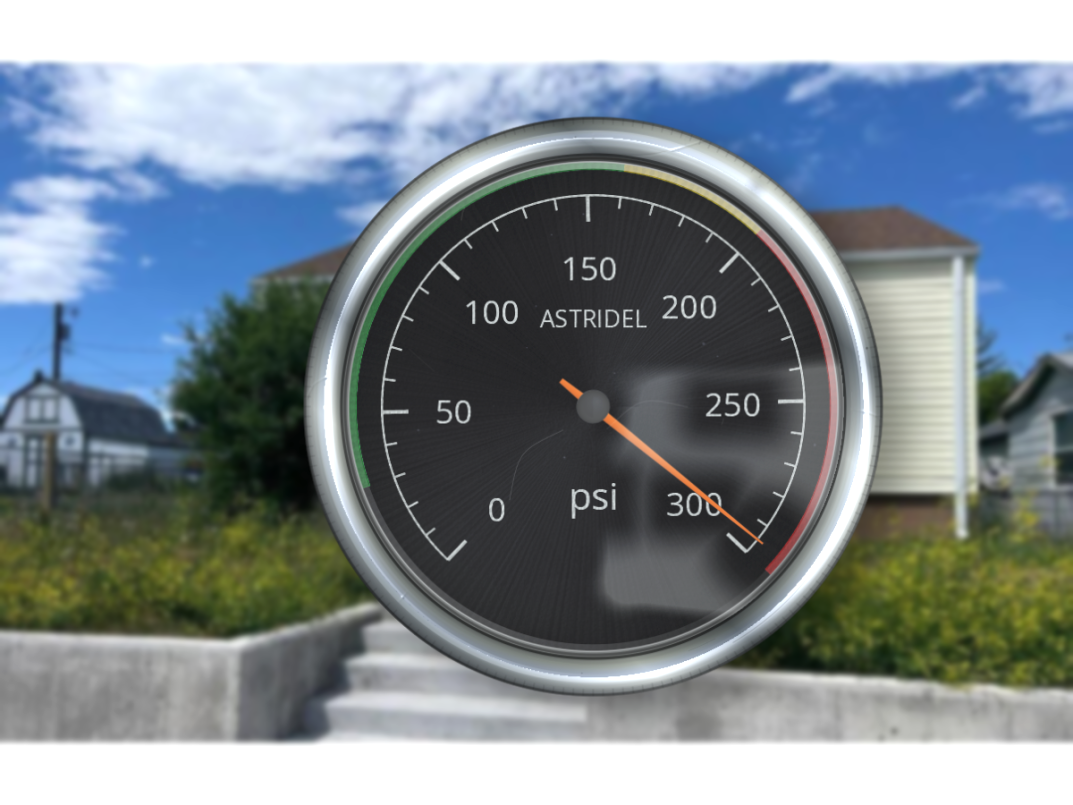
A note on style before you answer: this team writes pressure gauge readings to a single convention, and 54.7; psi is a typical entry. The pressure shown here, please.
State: 295; psi
